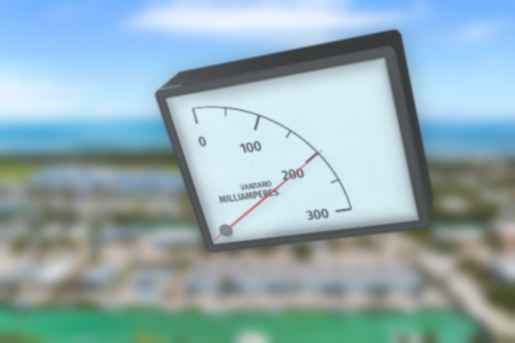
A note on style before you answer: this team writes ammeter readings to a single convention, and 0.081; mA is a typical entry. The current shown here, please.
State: 200; mA
